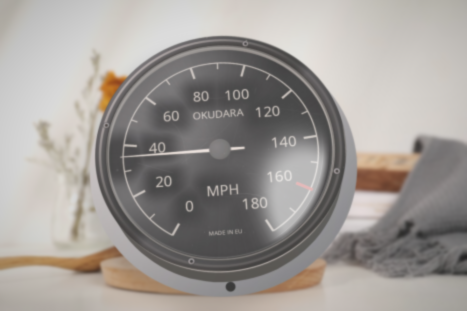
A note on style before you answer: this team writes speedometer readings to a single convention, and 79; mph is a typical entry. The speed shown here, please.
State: 35; mph
